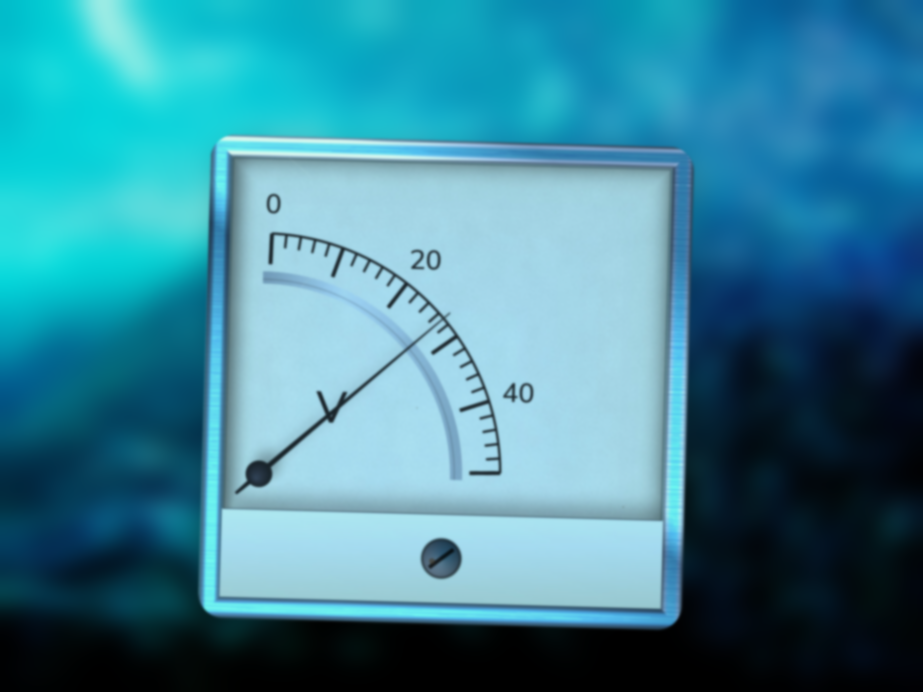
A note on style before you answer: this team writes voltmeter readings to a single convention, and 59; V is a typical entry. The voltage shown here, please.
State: 27; V
